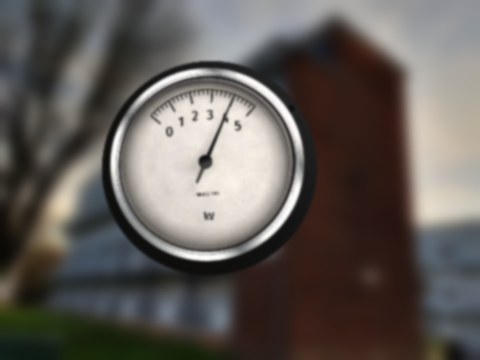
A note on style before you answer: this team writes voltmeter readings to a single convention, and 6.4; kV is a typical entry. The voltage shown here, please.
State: 4; kV
